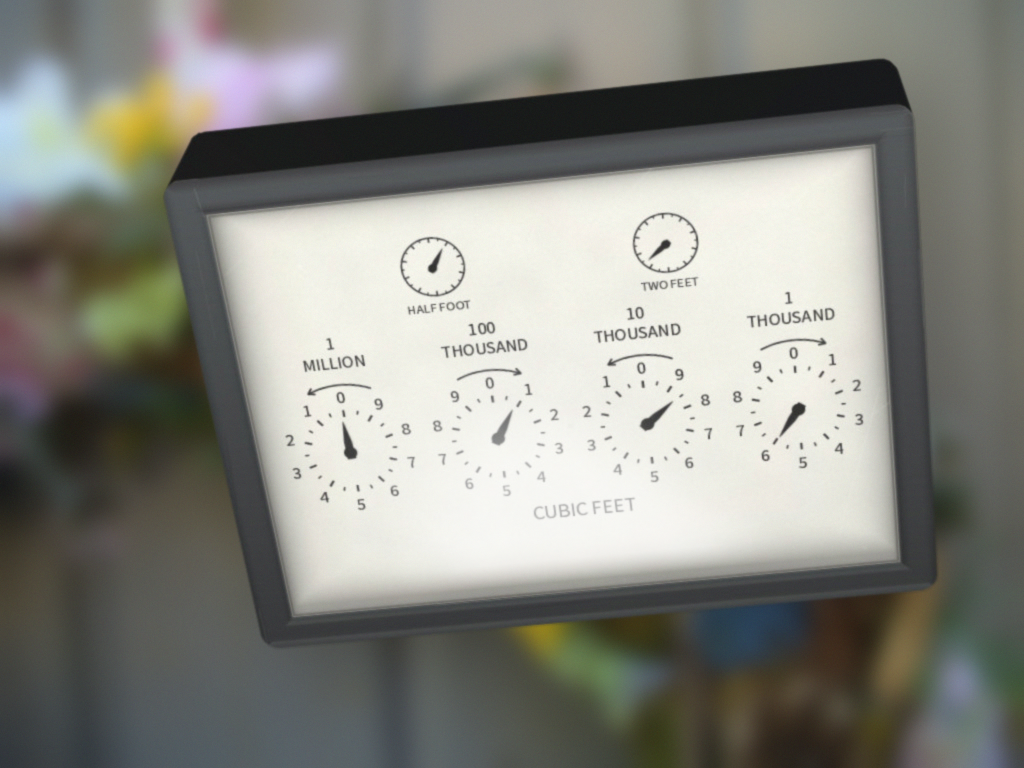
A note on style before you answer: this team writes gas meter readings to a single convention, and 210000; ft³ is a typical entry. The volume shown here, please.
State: 8600; ft³
